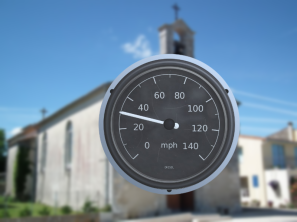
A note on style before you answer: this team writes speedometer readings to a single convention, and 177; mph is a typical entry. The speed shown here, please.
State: 30; mph
